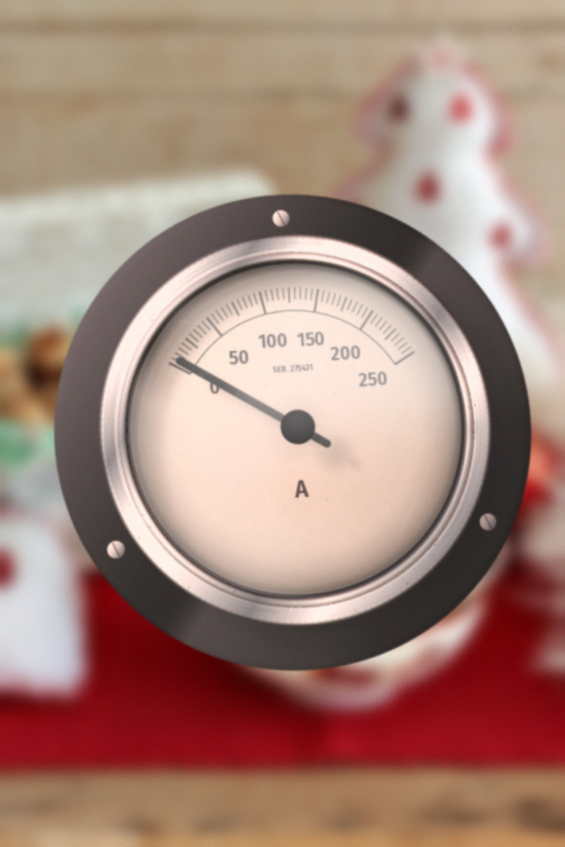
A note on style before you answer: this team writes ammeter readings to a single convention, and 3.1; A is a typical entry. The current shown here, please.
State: 5; A
